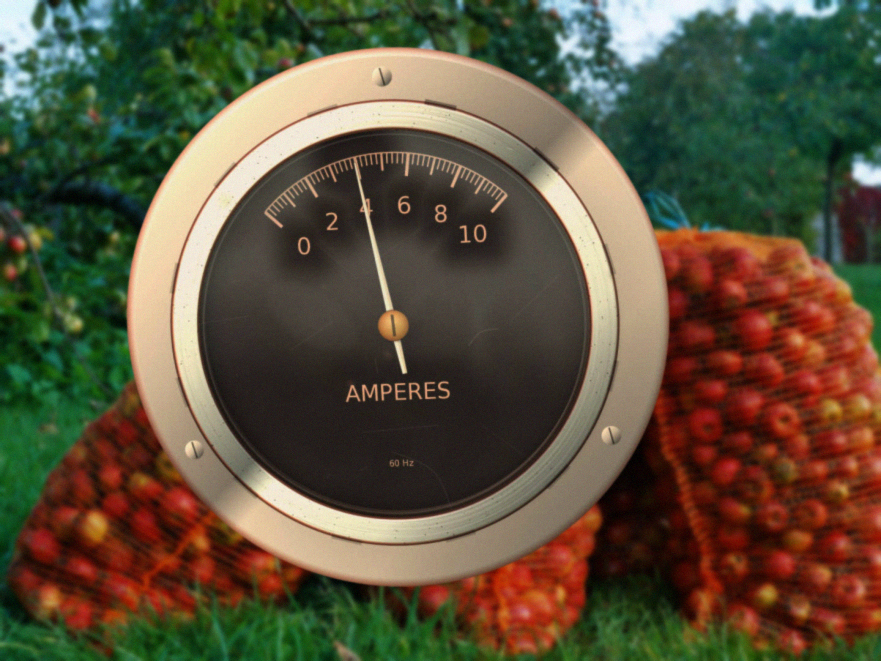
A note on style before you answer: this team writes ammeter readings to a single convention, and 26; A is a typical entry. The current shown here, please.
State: 4; A
